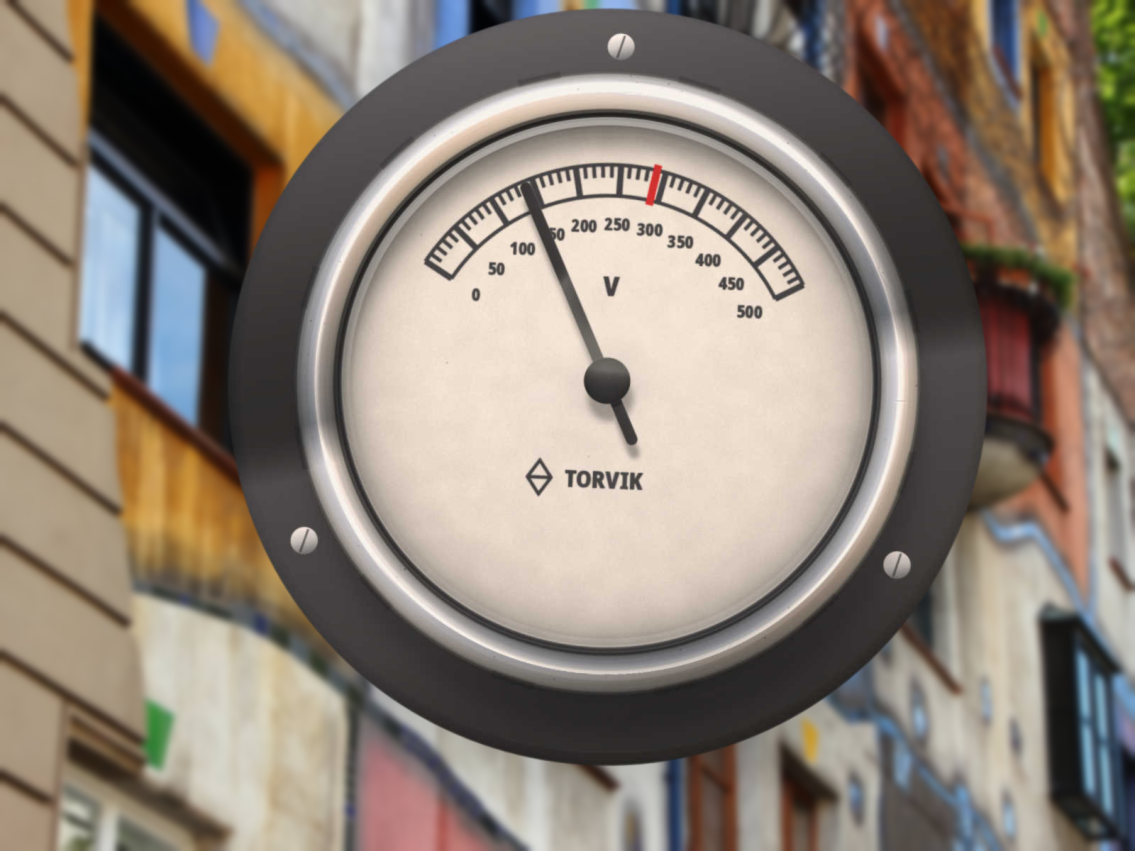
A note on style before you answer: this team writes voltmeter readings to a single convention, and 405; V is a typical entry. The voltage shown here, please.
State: 140; V
